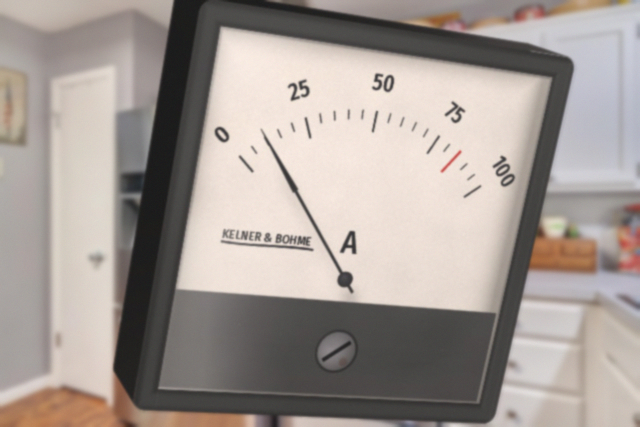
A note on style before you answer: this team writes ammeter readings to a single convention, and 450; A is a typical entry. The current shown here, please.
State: 10; A
